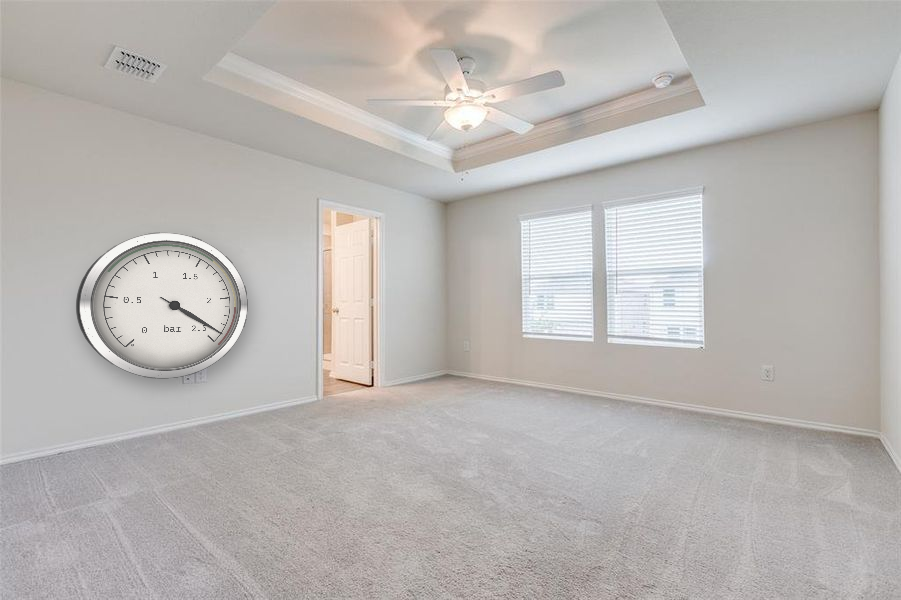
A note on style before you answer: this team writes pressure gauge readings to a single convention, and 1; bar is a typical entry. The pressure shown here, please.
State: 2.4; bar
